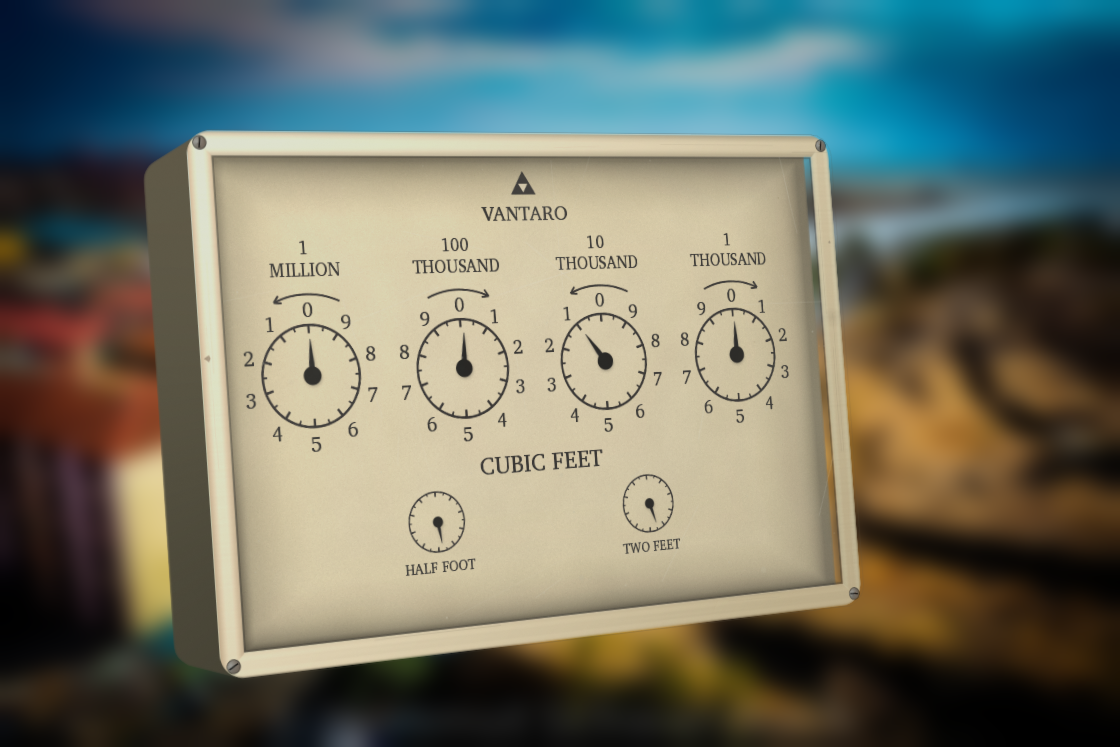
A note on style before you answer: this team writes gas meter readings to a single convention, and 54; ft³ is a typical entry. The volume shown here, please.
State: 1000; ft³
